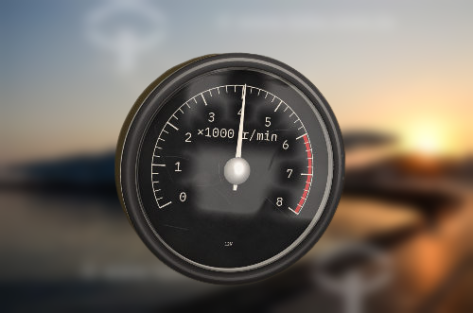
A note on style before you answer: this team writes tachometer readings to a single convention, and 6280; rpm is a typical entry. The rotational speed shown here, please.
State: 4000; rpm
